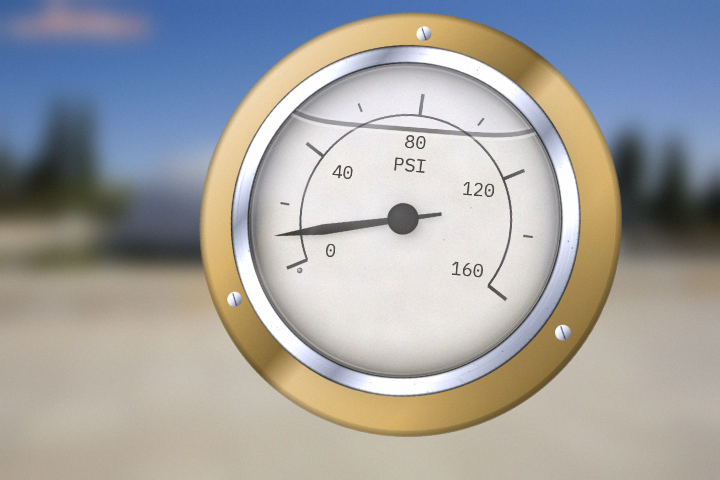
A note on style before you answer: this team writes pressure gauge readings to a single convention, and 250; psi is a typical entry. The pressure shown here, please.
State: 10; psi
